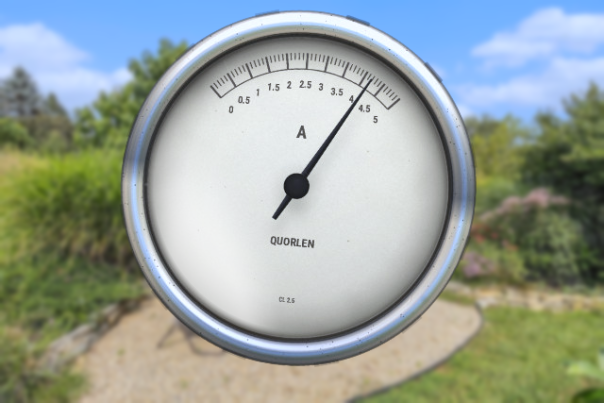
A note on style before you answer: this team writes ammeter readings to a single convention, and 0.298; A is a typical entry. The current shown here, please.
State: 4.2; A
